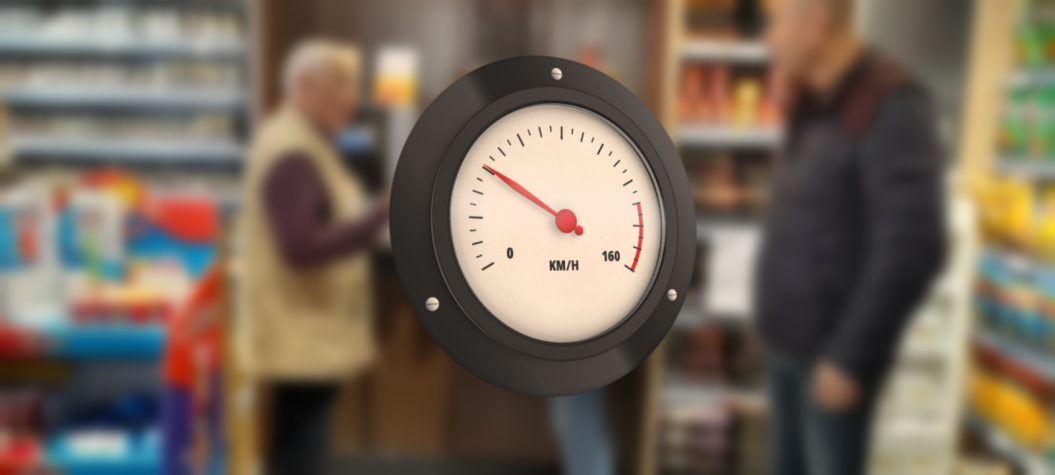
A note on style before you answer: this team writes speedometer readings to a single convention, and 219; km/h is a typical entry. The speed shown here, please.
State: 40; km/h
